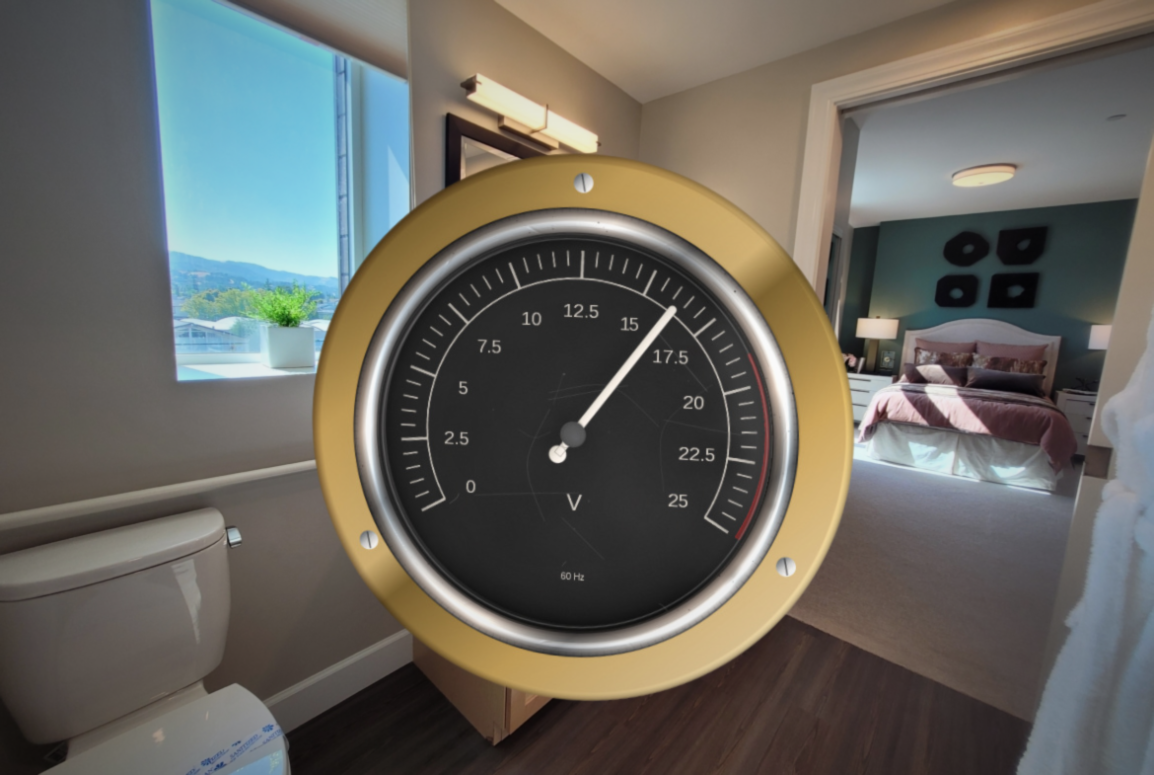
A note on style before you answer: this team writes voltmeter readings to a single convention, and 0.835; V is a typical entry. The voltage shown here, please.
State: 16.25; V
